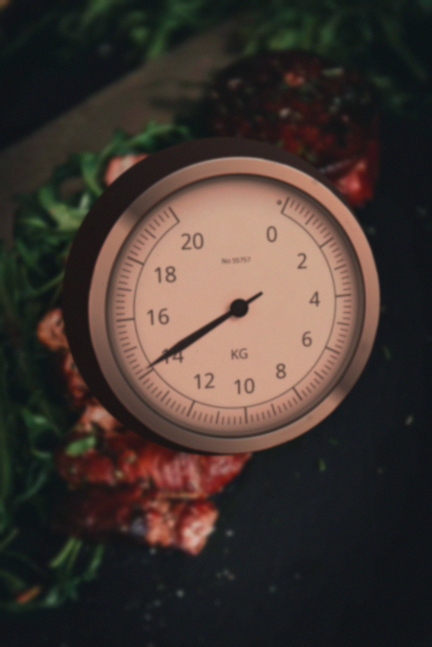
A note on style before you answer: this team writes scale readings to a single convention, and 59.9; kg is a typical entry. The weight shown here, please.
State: 14.2; kg
